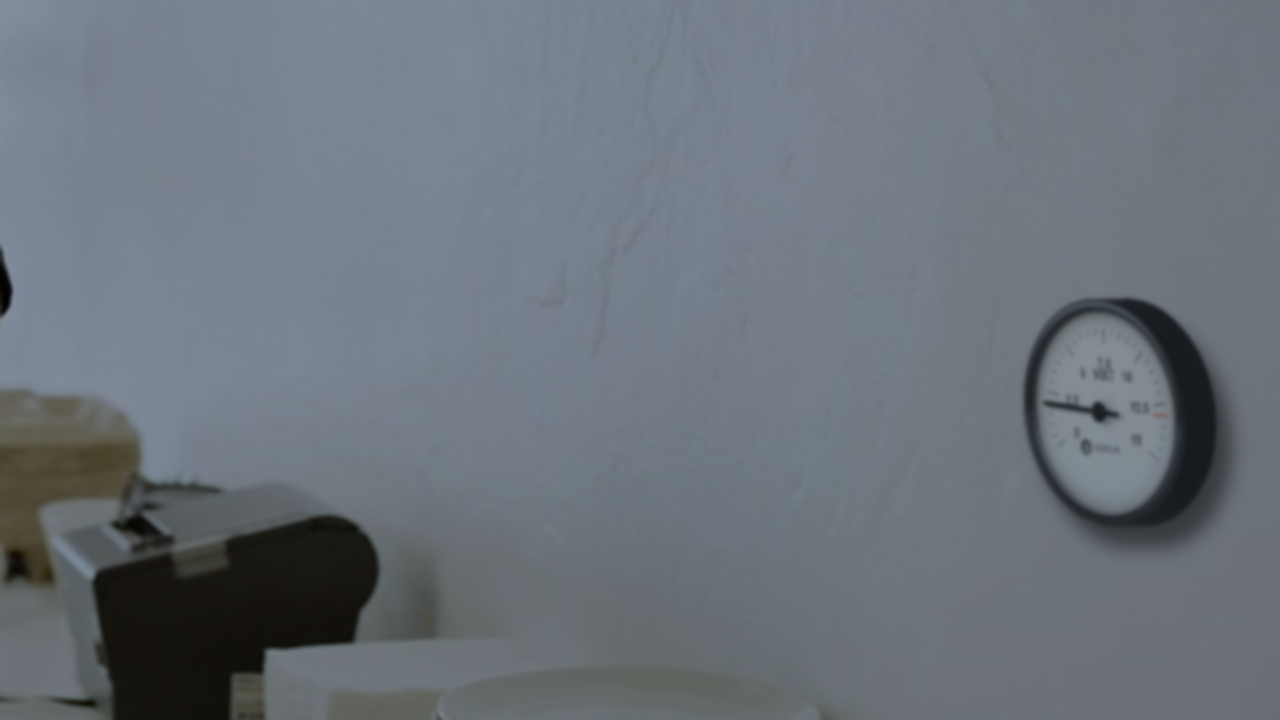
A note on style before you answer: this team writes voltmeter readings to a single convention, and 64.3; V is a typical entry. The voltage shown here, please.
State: 2; V
